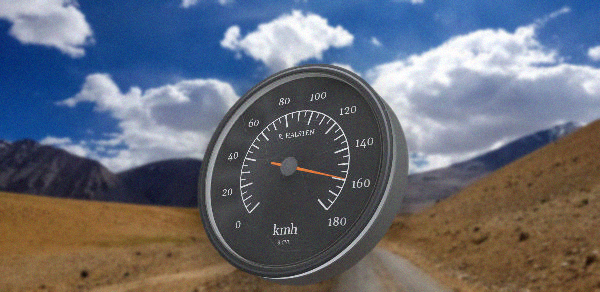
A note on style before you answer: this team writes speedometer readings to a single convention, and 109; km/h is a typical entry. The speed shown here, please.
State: 160; km/h
